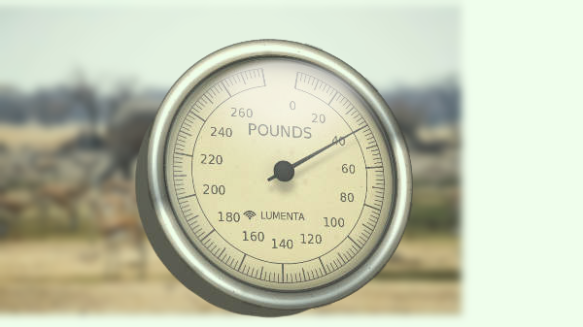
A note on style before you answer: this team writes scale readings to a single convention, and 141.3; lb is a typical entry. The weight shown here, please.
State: 40; lb
